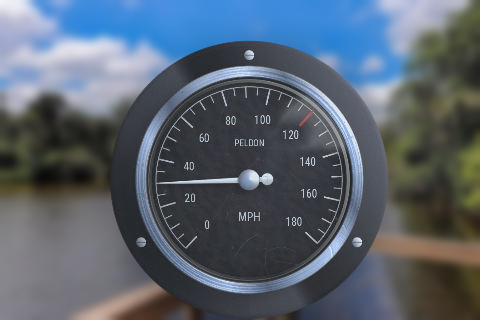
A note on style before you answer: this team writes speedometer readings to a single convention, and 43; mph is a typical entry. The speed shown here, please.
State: 30; mph
